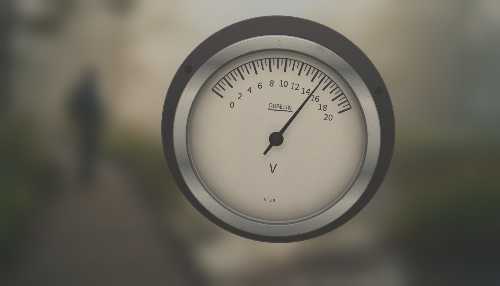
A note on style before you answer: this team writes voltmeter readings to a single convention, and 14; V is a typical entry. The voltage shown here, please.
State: 15; V
